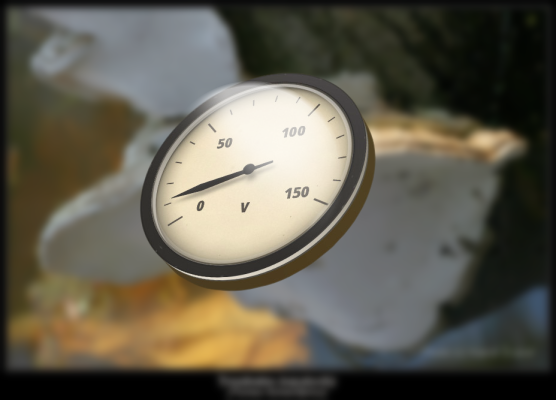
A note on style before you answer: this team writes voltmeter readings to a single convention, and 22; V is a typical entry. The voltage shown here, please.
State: 10; V
